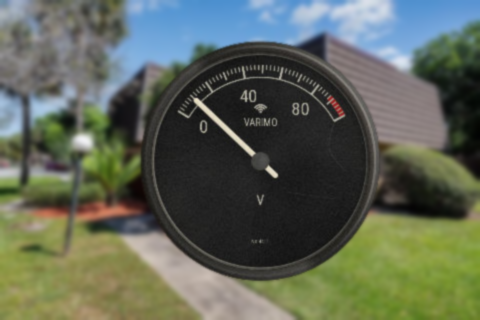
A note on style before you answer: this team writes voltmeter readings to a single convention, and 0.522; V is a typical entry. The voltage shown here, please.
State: 10; V
